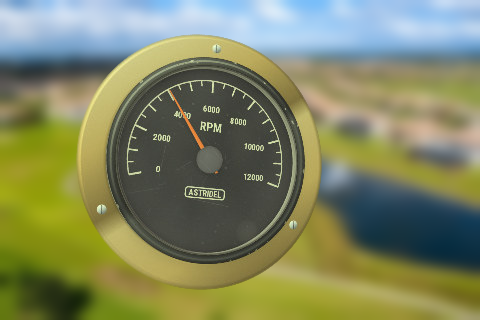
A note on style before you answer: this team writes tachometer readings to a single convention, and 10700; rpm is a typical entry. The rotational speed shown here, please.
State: 4000; rpm
